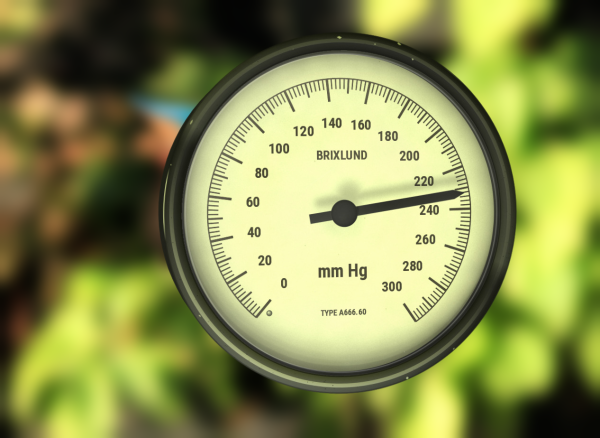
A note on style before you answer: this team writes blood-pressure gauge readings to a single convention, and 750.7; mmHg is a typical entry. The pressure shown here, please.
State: 232; mmHg
